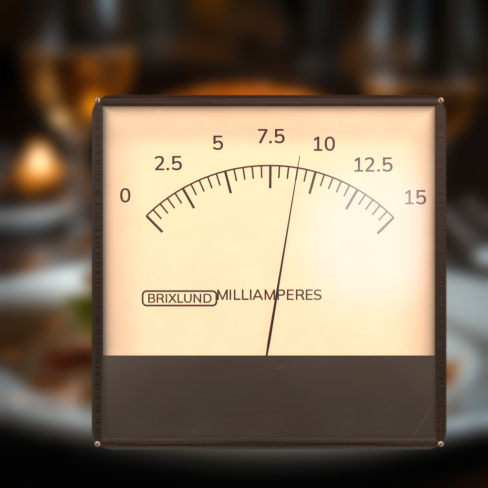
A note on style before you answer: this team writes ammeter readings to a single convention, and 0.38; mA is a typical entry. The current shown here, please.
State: 9; mA
